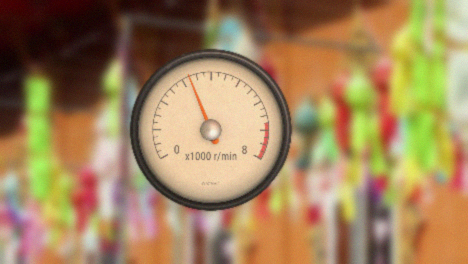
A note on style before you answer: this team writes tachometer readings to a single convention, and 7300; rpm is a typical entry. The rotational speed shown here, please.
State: 3250; rpm
